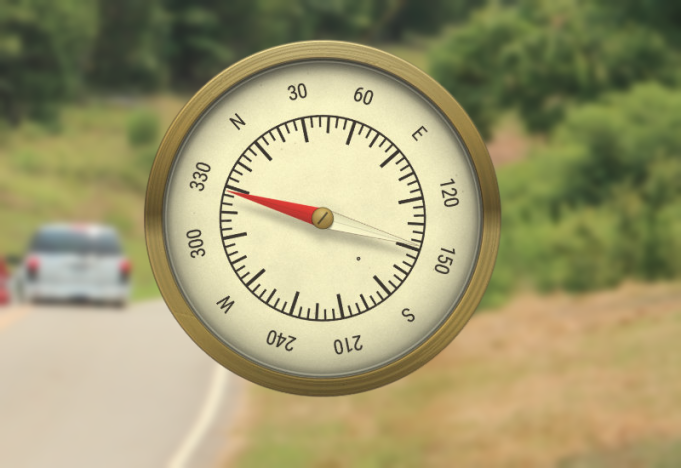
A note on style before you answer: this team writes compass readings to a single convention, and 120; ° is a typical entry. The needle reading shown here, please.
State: 327.5; °
